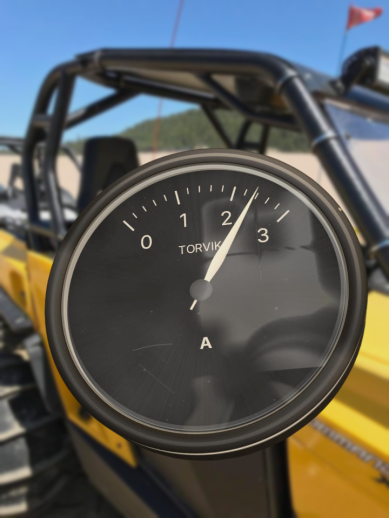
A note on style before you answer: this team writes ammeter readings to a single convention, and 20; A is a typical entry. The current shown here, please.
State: 2.4; A
